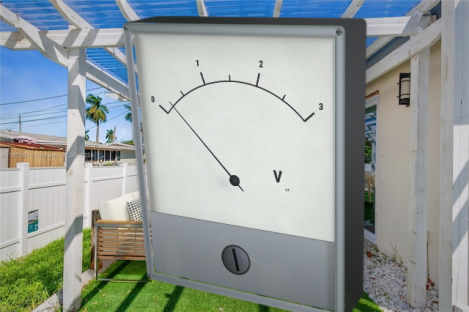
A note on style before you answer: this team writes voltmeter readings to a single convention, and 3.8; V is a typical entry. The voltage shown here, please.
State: 0.25; V
